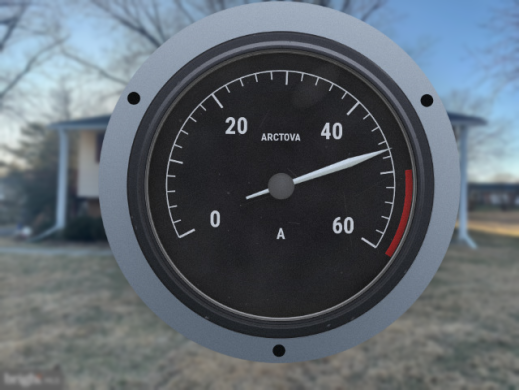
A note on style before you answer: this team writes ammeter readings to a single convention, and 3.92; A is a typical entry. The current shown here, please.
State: 47; A
